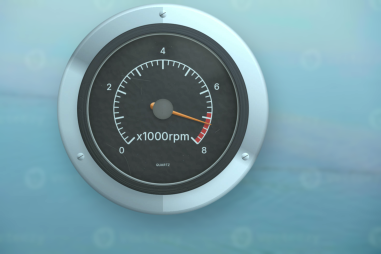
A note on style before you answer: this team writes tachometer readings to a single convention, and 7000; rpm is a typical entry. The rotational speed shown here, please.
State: 7200; rpm
